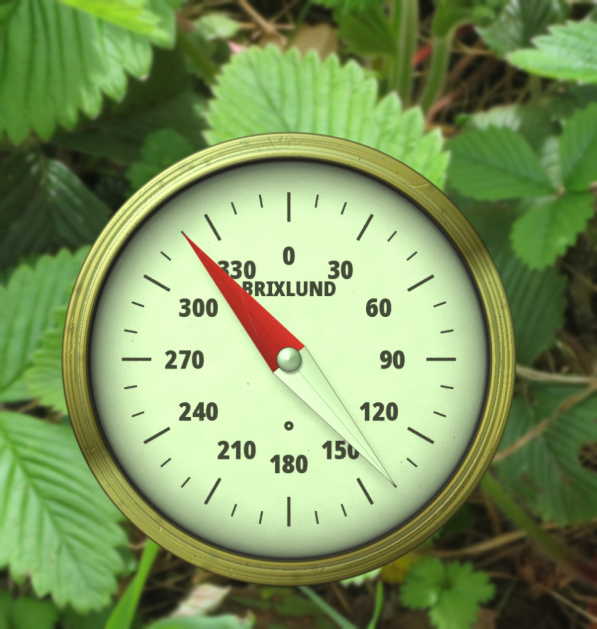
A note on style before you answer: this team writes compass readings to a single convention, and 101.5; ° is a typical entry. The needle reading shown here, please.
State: 320; °
